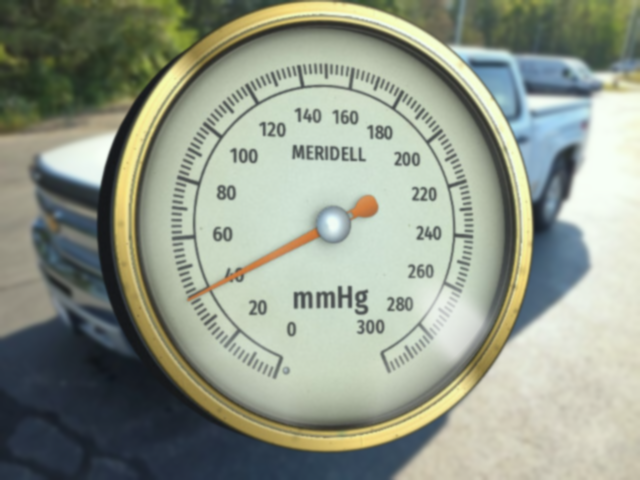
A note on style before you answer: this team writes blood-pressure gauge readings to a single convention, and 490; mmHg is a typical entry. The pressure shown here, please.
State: 40; mmHg
